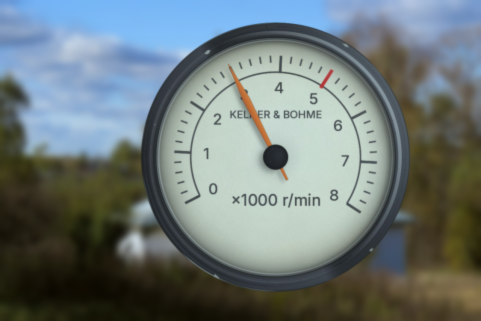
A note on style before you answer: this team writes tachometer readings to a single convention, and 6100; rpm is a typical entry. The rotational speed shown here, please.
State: 3000; rpm
